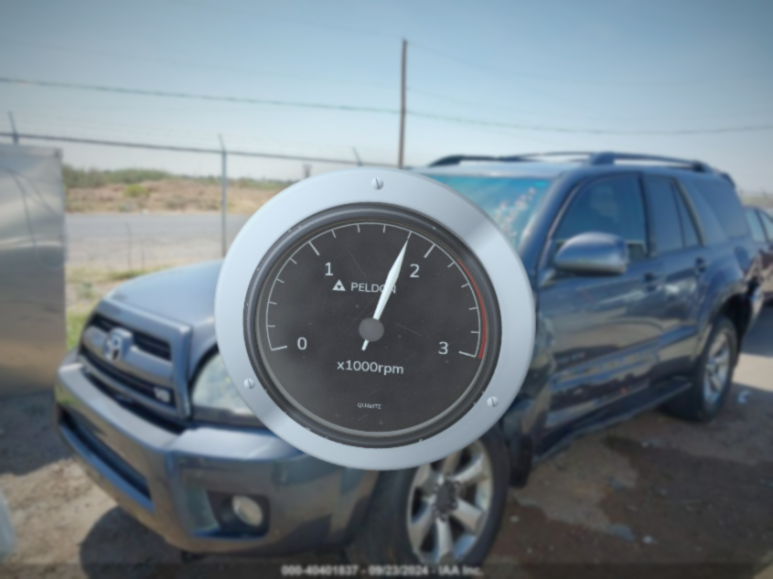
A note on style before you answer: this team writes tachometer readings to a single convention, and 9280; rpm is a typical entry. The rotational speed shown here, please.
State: 1800; rpm
